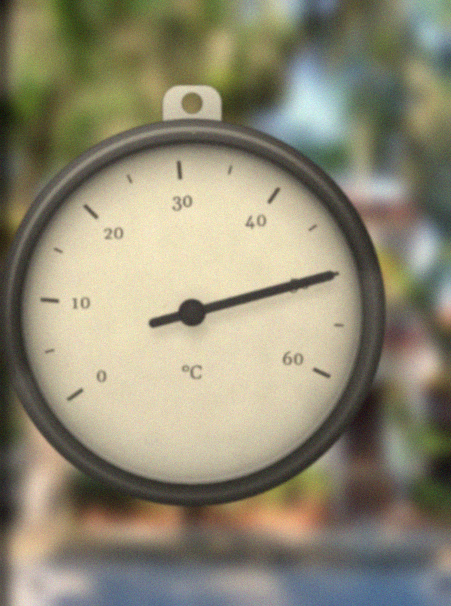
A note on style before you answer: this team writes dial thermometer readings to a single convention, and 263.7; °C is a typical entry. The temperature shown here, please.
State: 50; °C
